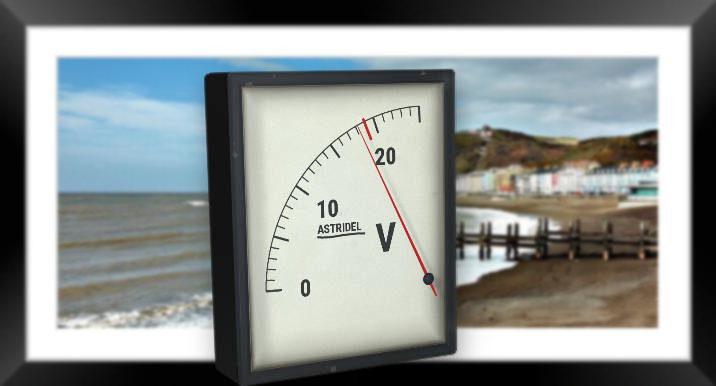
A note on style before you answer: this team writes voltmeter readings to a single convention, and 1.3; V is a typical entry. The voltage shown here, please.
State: 18; V
